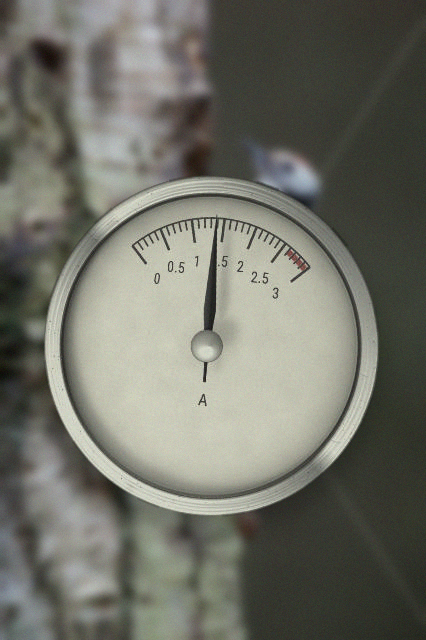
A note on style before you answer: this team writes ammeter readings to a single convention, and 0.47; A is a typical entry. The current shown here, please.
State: 1.4; A
